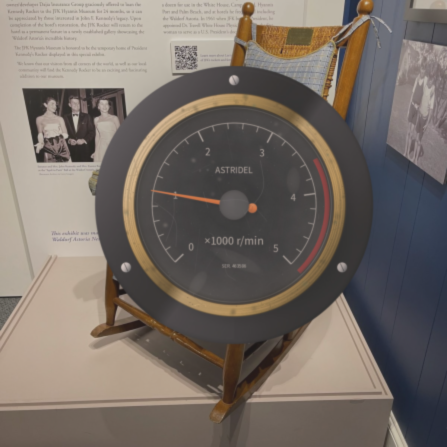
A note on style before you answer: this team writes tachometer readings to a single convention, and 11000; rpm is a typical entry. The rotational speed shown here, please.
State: 1000; rpm
